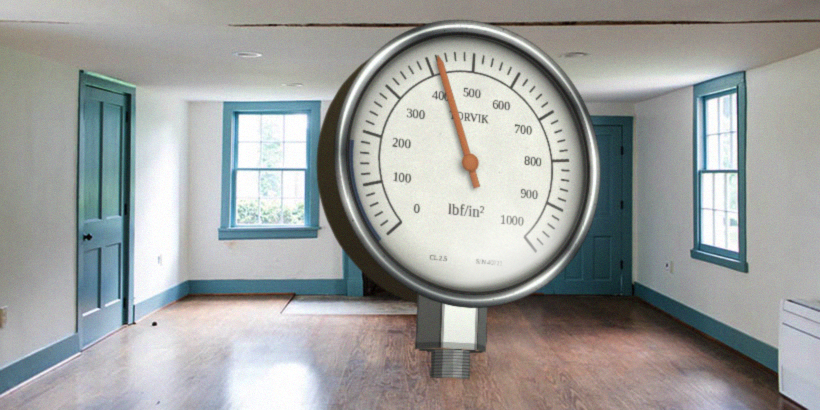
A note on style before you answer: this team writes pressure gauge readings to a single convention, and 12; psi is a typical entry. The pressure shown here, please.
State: 420; psi
